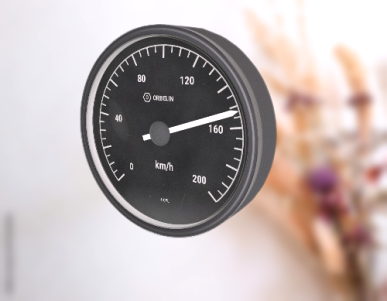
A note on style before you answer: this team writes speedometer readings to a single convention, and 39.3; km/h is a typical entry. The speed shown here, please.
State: 152.5; km/h
